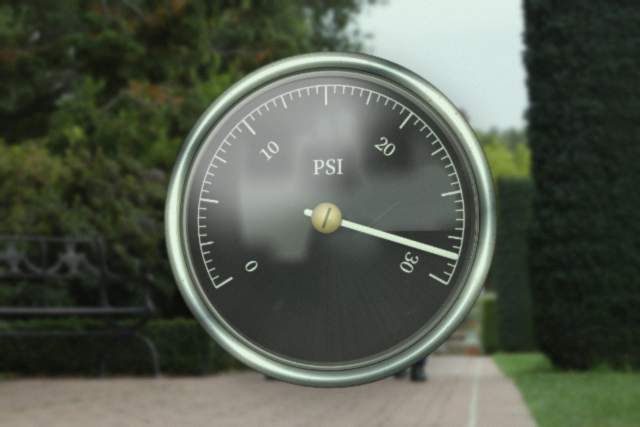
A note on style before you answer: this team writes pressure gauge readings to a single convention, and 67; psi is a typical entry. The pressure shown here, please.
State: 28.5; psi
